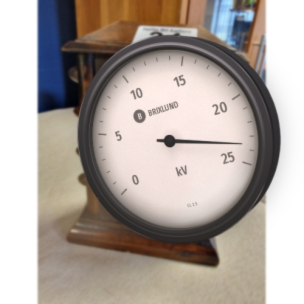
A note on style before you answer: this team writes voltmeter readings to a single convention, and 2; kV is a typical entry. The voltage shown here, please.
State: 23.5; kV
